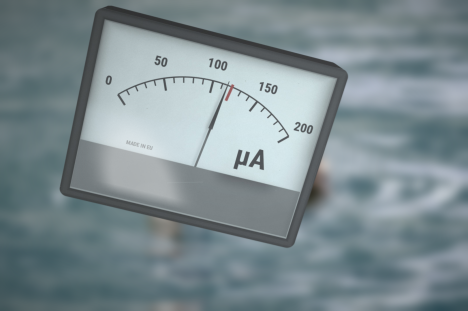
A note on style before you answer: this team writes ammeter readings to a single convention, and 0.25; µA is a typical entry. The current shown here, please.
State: 115; µA
